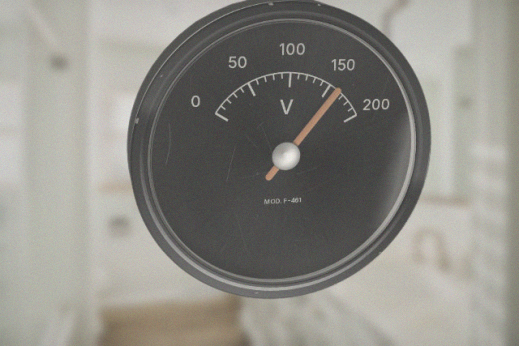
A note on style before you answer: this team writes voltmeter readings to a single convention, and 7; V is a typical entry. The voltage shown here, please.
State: 160; V
